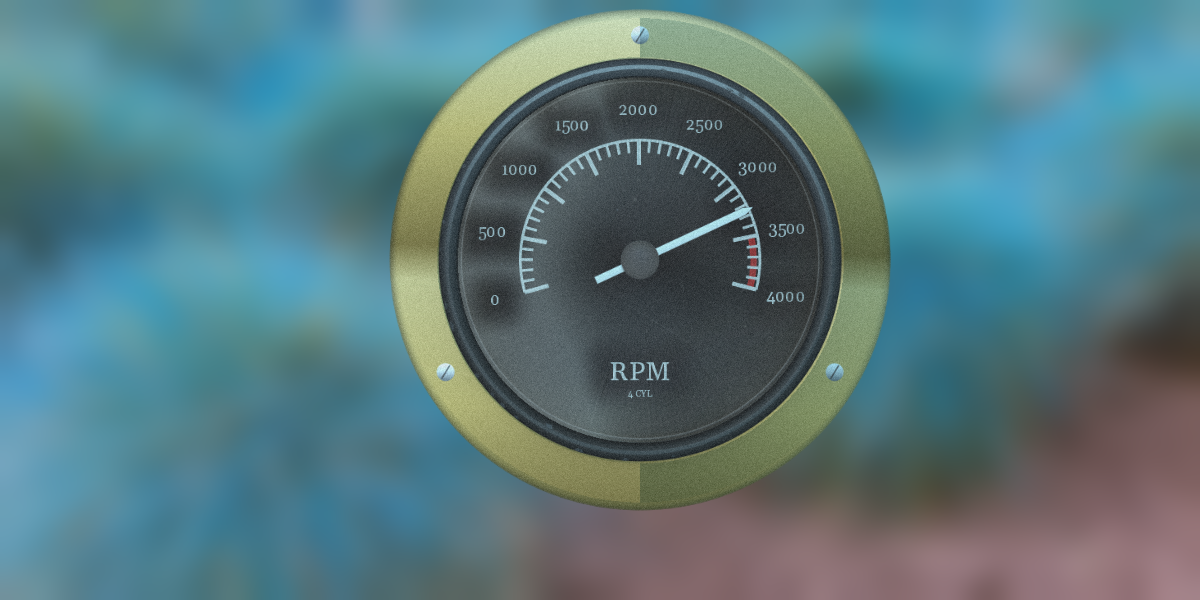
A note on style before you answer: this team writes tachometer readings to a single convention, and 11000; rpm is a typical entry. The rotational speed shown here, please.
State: 3250; rpm
